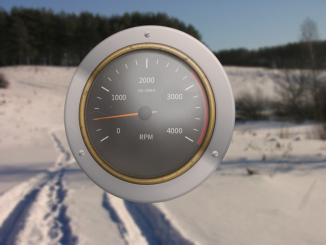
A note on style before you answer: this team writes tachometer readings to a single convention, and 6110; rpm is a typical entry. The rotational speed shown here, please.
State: 400; rpm
